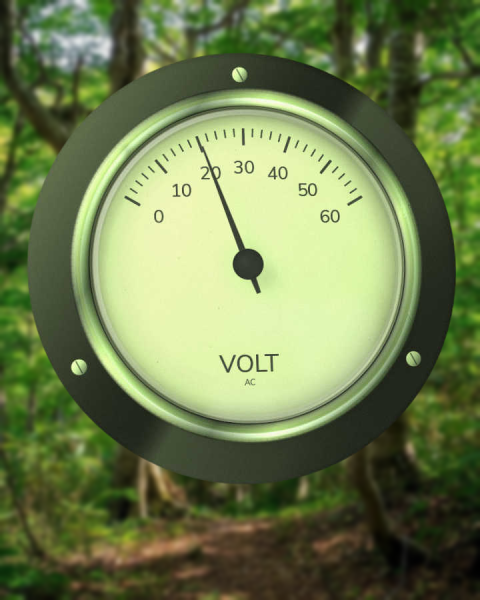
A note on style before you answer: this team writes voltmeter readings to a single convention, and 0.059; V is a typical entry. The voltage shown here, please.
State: 20; V
